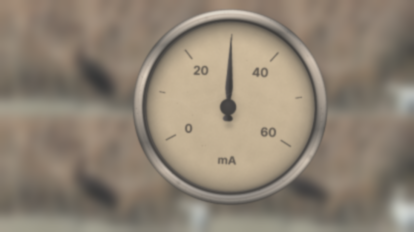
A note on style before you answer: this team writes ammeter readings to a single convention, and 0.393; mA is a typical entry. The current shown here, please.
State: 30; mA
